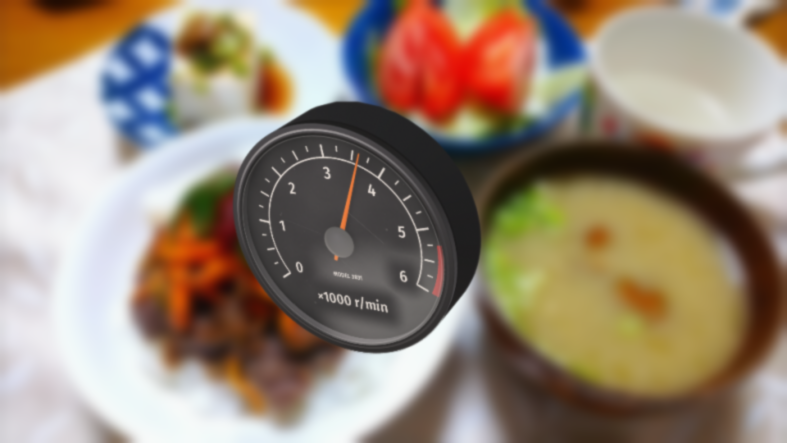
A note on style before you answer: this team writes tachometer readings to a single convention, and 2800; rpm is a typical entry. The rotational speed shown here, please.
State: 3625; rpm
